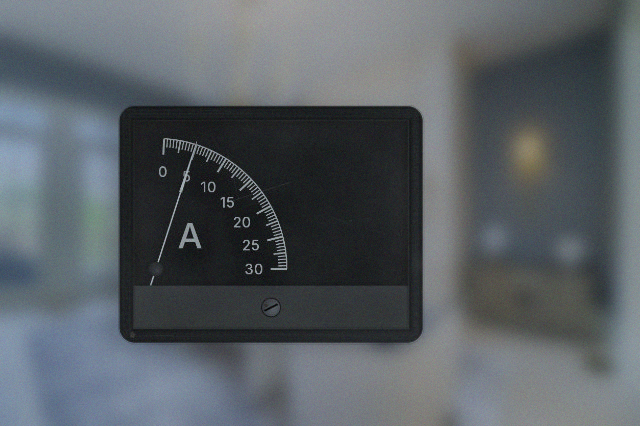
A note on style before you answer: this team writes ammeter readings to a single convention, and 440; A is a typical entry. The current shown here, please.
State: 5; A
